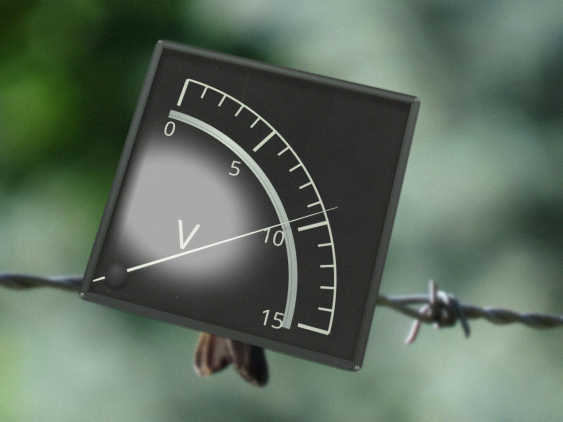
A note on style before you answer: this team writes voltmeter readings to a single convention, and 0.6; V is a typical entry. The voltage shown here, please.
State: 9.5; V
